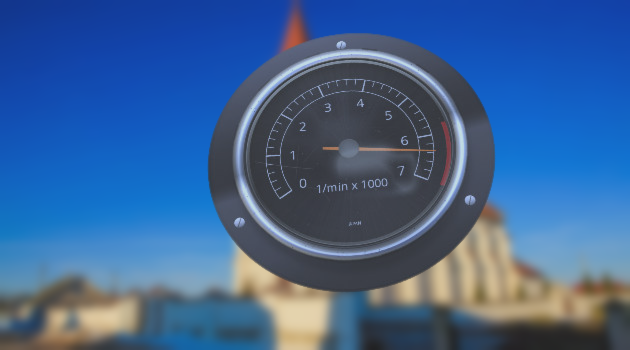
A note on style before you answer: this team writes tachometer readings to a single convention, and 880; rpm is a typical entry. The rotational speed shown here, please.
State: 6400; rpm
